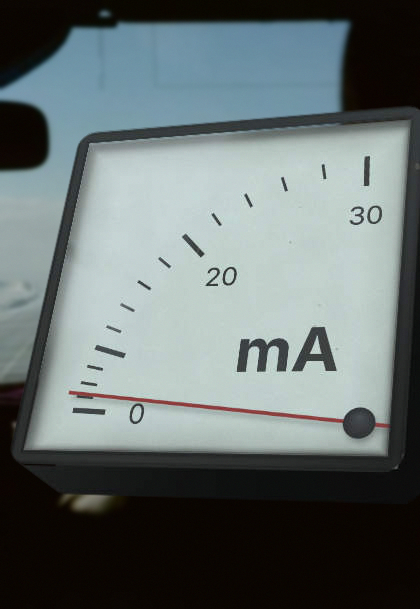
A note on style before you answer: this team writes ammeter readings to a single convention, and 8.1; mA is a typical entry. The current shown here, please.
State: 4; mA
